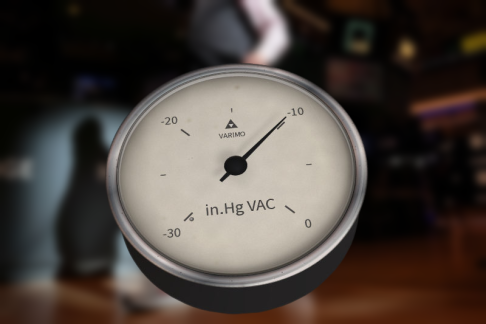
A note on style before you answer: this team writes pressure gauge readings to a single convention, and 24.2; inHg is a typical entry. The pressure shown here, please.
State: -10; inHg
